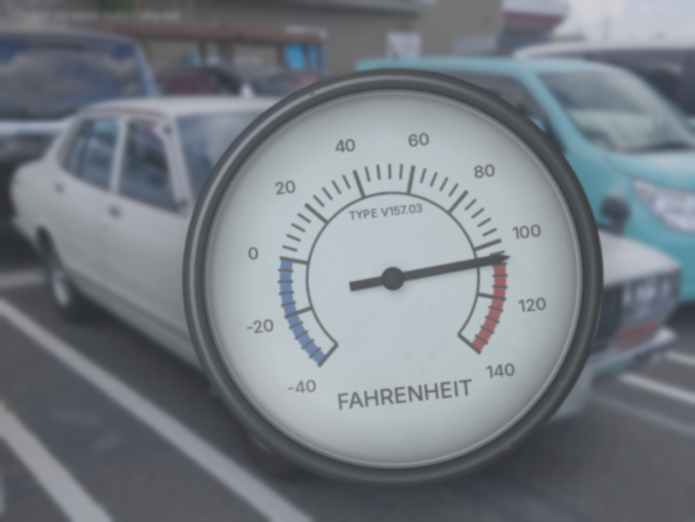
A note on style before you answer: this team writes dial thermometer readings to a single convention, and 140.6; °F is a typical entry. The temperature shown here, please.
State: 106; °F
